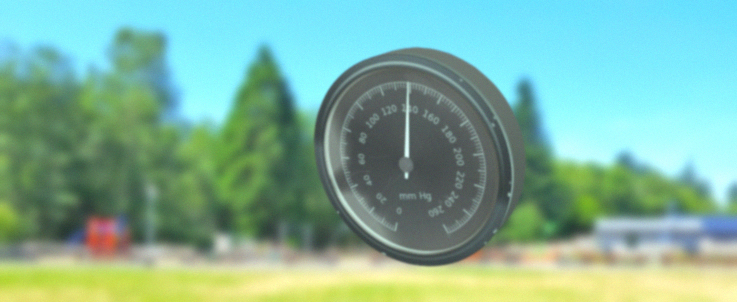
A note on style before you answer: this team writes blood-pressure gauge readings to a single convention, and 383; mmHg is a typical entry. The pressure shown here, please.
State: 140; mmHg
